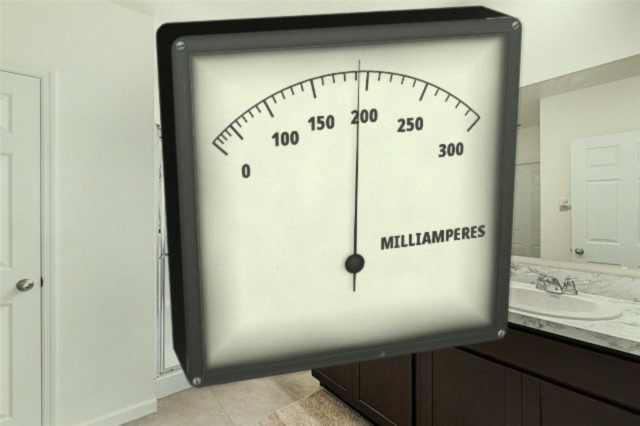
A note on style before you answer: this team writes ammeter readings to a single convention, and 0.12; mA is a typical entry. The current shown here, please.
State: 190; mA
